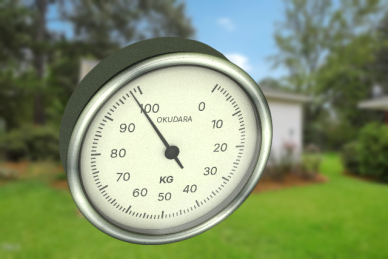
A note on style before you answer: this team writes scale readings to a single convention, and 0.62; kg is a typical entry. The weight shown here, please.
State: 98; kg
